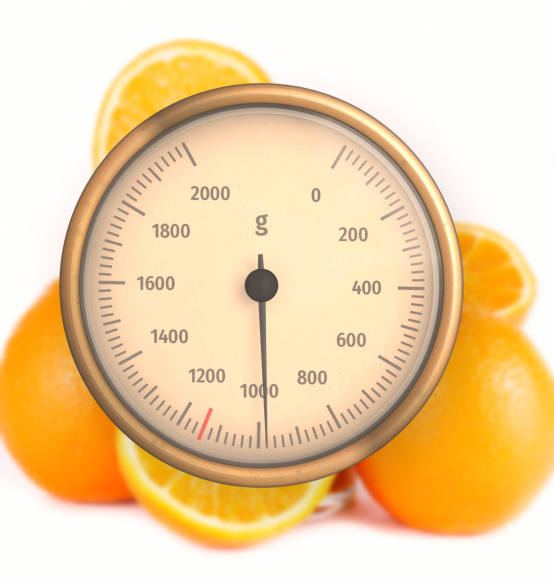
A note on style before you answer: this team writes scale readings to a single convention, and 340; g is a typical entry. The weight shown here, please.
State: 980; g
